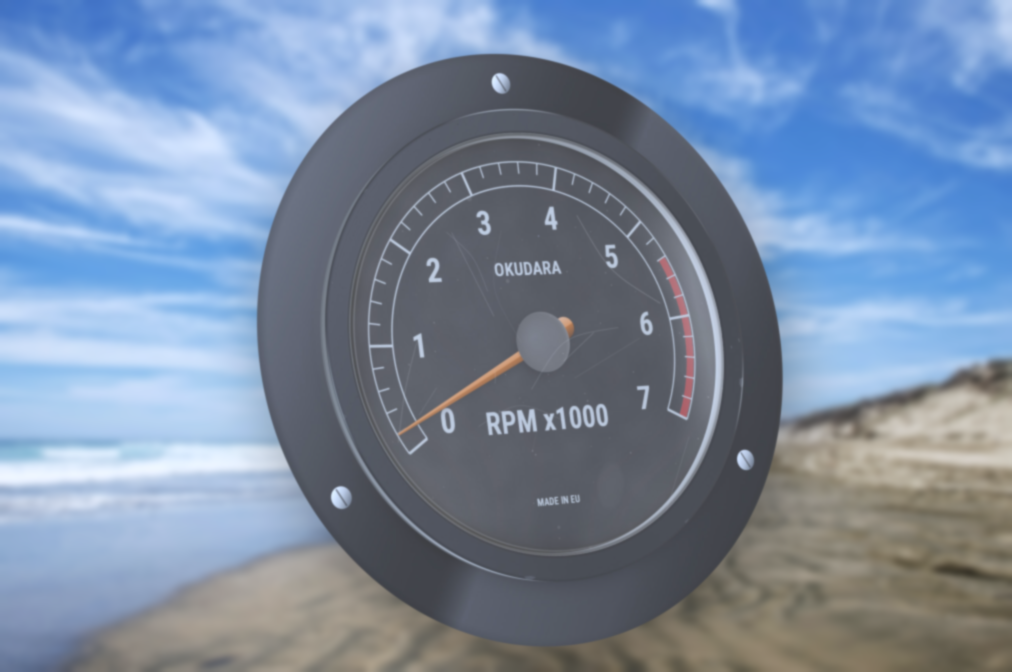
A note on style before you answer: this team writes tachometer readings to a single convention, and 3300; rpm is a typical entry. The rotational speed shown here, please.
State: 200; rpm
